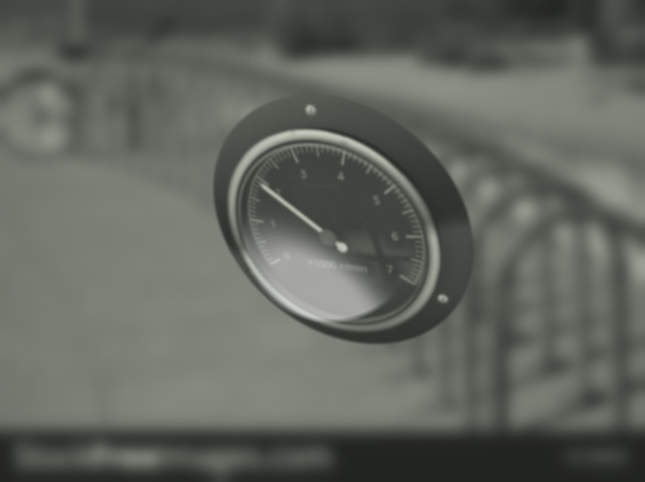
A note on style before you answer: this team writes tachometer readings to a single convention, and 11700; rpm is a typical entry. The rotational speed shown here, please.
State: 2000; rpm
